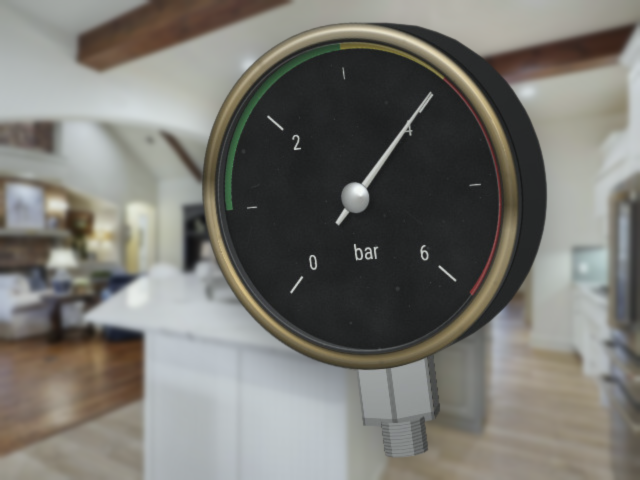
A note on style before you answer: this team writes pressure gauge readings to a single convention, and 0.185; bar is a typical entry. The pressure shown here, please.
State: 4; bar
